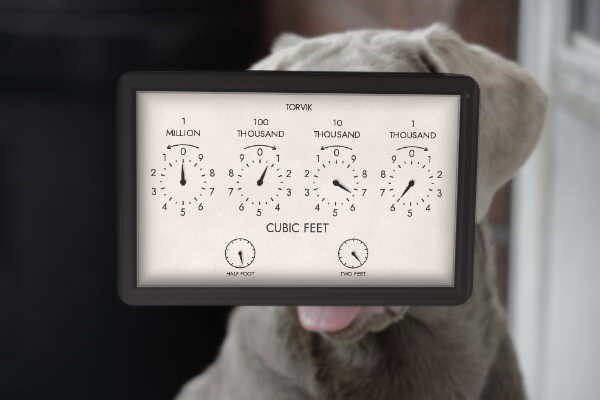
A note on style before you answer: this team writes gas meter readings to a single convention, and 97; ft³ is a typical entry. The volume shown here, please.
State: 6600; ft³
